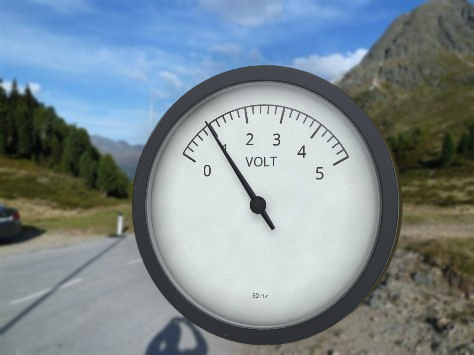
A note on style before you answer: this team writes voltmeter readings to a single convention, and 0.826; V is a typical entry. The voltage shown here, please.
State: 1; V
